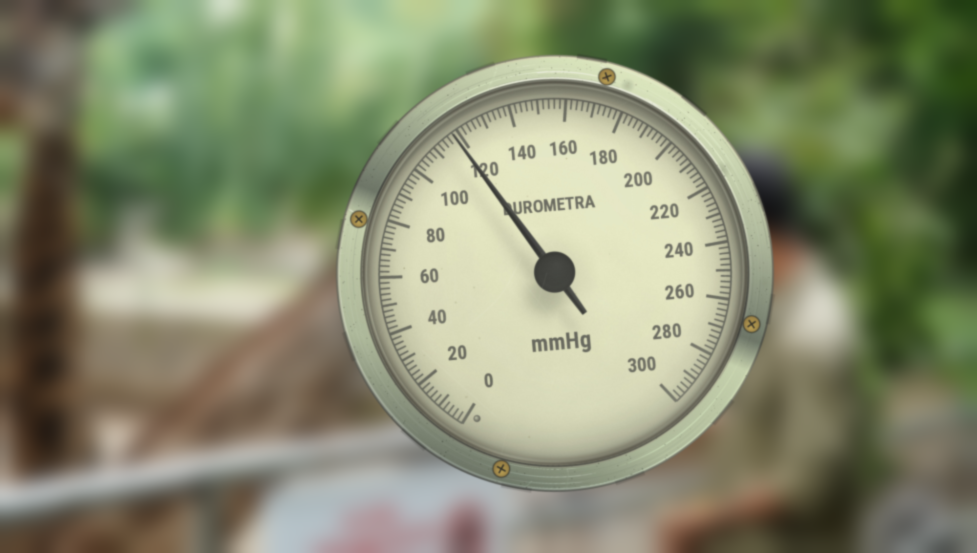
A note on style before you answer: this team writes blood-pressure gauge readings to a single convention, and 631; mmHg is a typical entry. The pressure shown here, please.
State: 118; mmHg
